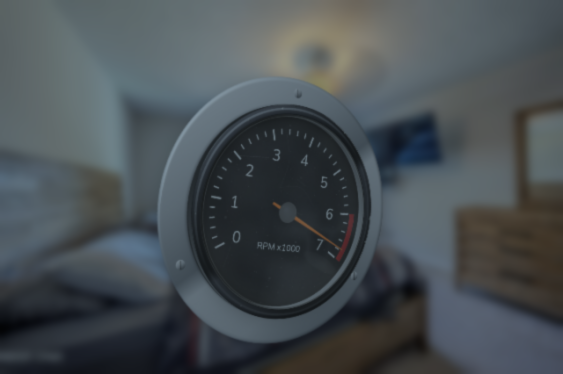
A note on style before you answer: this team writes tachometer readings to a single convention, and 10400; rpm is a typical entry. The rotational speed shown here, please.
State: 6800; rpm
